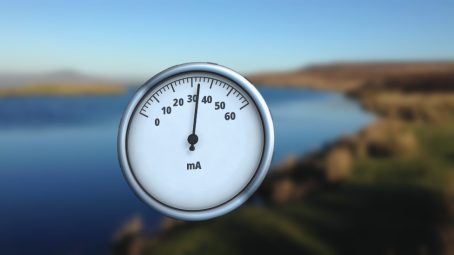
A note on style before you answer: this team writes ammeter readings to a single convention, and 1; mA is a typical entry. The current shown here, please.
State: 34; mA
